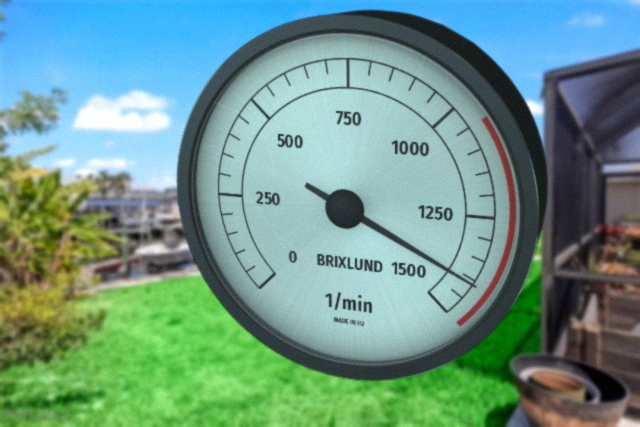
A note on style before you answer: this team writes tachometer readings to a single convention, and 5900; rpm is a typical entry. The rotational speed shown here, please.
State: 1400; rpm
